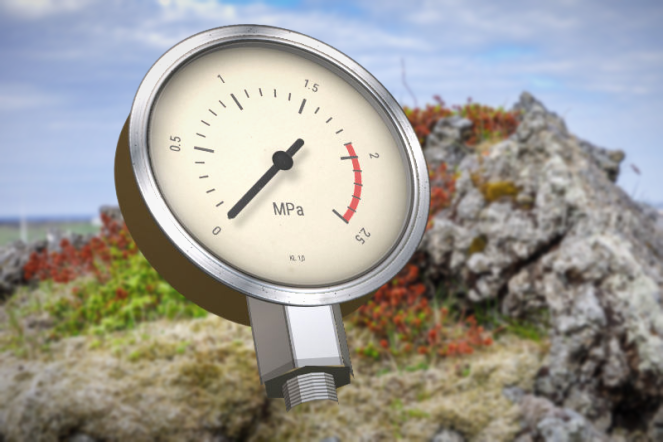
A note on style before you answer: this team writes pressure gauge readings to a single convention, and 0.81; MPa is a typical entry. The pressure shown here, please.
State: 0; MPa
